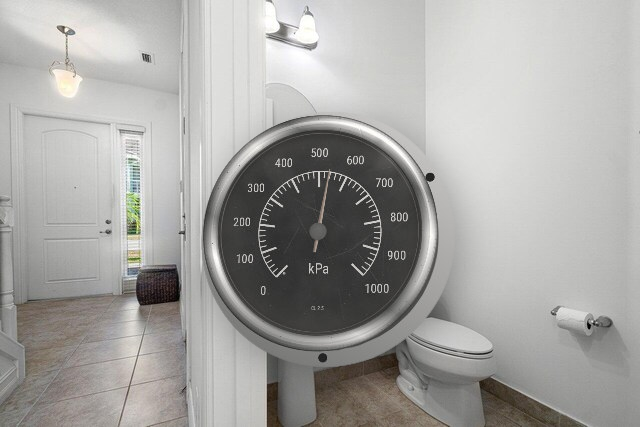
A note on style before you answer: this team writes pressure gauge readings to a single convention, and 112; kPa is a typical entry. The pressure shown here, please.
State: 540; kPa
